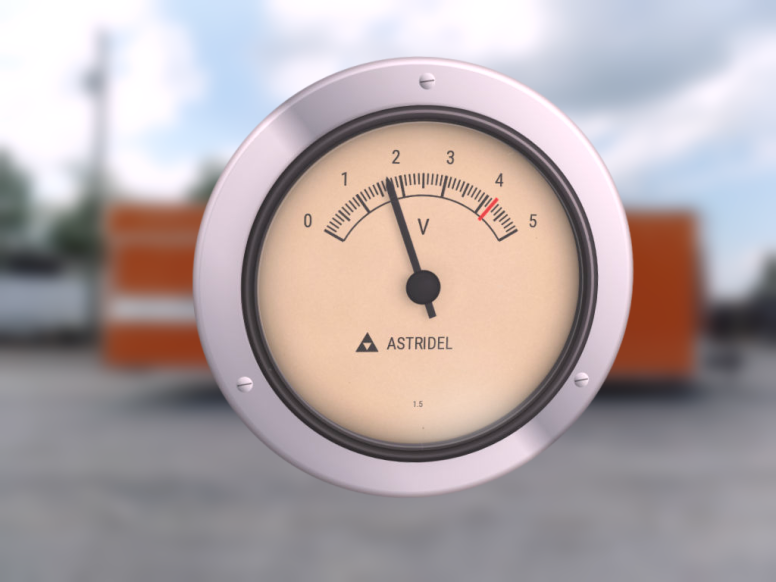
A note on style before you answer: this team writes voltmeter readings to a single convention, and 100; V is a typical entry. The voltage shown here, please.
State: 1.7; V
